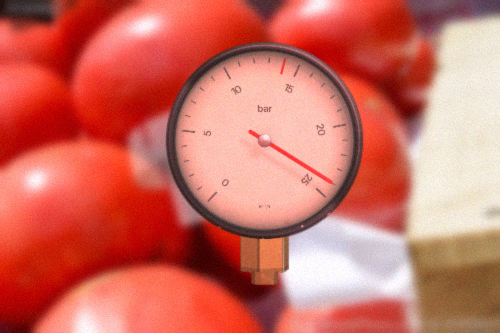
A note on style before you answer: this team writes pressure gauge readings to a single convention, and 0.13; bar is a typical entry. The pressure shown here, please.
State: 24; bar
